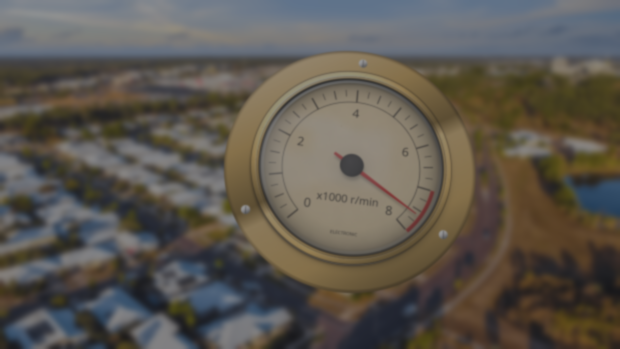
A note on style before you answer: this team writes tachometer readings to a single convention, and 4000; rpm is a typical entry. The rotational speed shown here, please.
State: 7625; rpm
